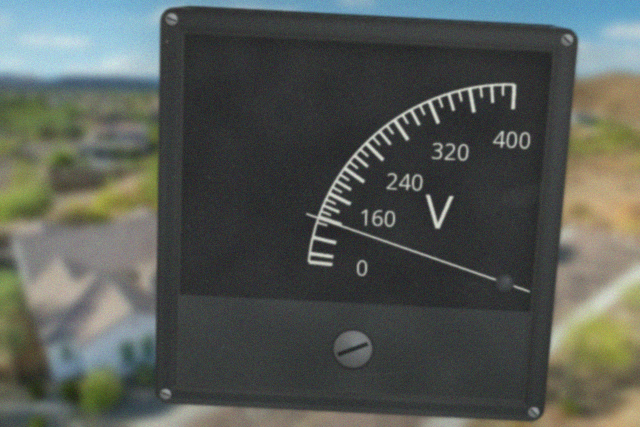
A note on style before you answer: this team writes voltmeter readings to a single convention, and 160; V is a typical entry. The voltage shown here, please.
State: 120; V
